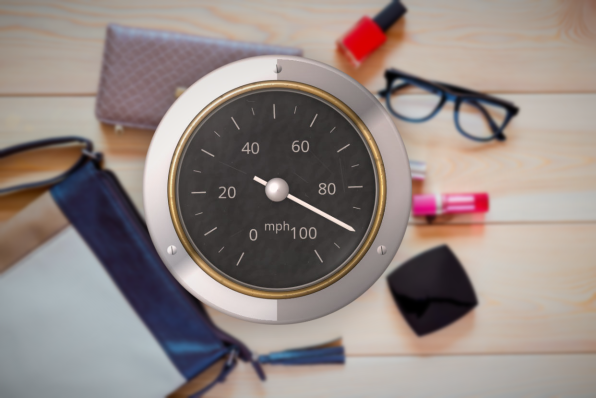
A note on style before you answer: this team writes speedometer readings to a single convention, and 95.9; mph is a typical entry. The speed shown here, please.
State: 90; mph
